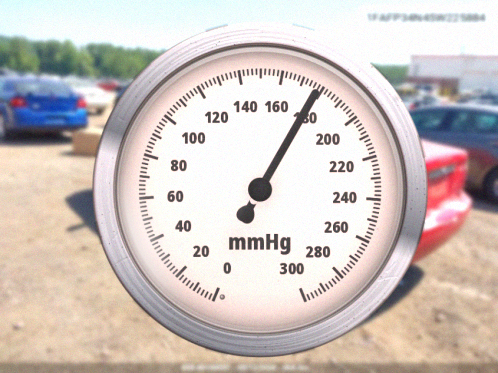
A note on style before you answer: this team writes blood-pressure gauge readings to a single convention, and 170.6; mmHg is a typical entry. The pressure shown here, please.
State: 178; mmHg
